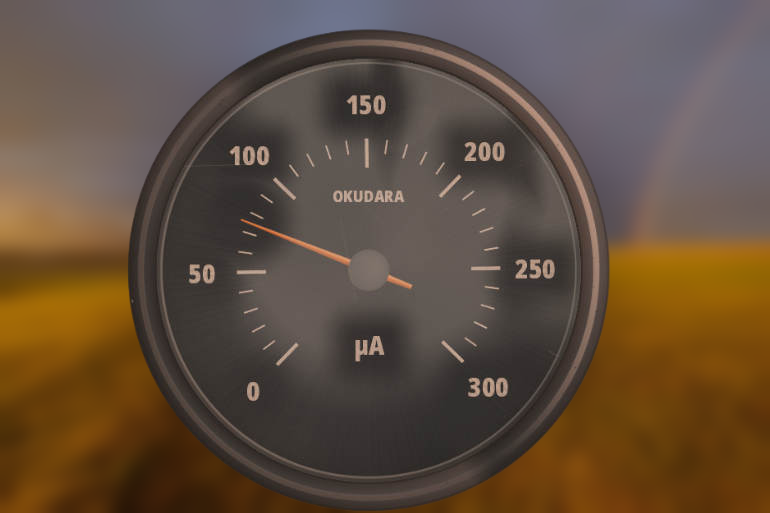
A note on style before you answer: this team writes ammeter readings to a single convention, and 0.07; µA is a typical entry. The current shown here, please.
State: 75; µA
